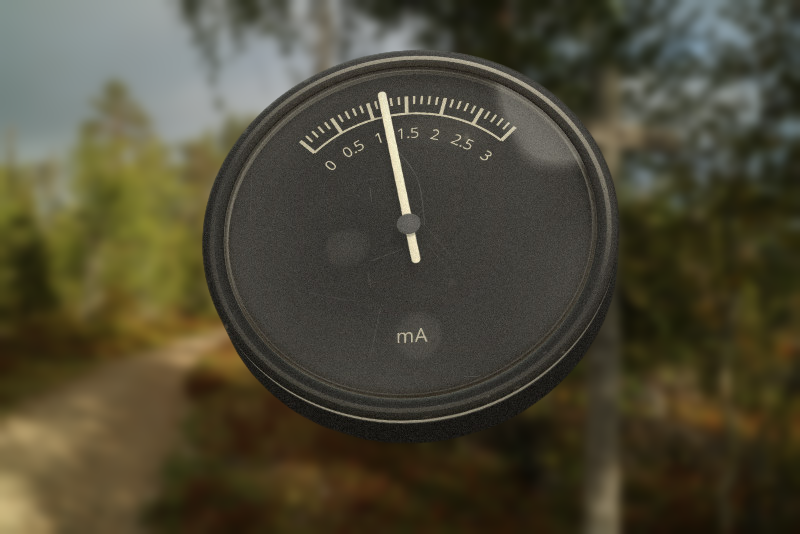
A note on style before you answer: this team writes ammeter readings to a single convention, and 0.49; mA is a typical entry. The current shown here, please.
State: 1.2; mA
